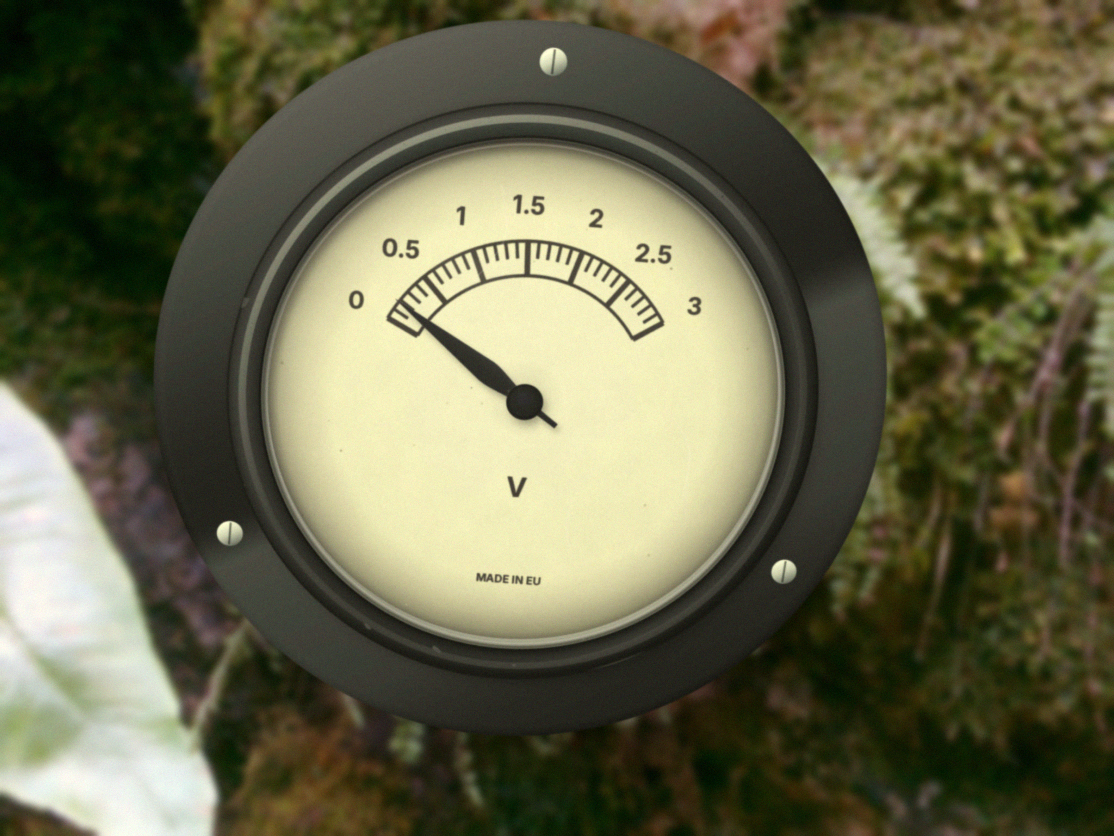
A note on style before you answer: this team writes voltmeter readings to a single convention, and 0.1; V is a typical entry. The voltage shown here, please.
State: 0.2; V
